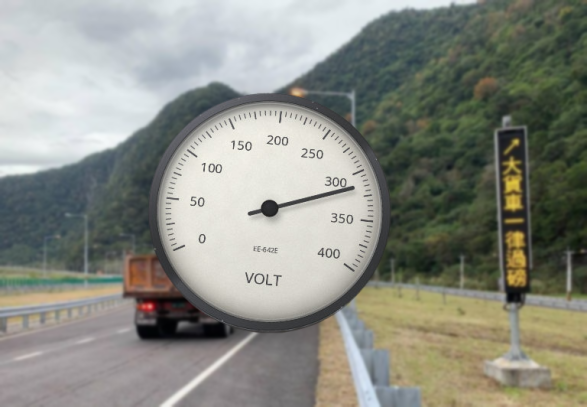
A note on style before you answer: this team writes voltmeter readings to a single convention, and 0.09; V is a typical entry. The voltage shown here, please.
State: 315; V
